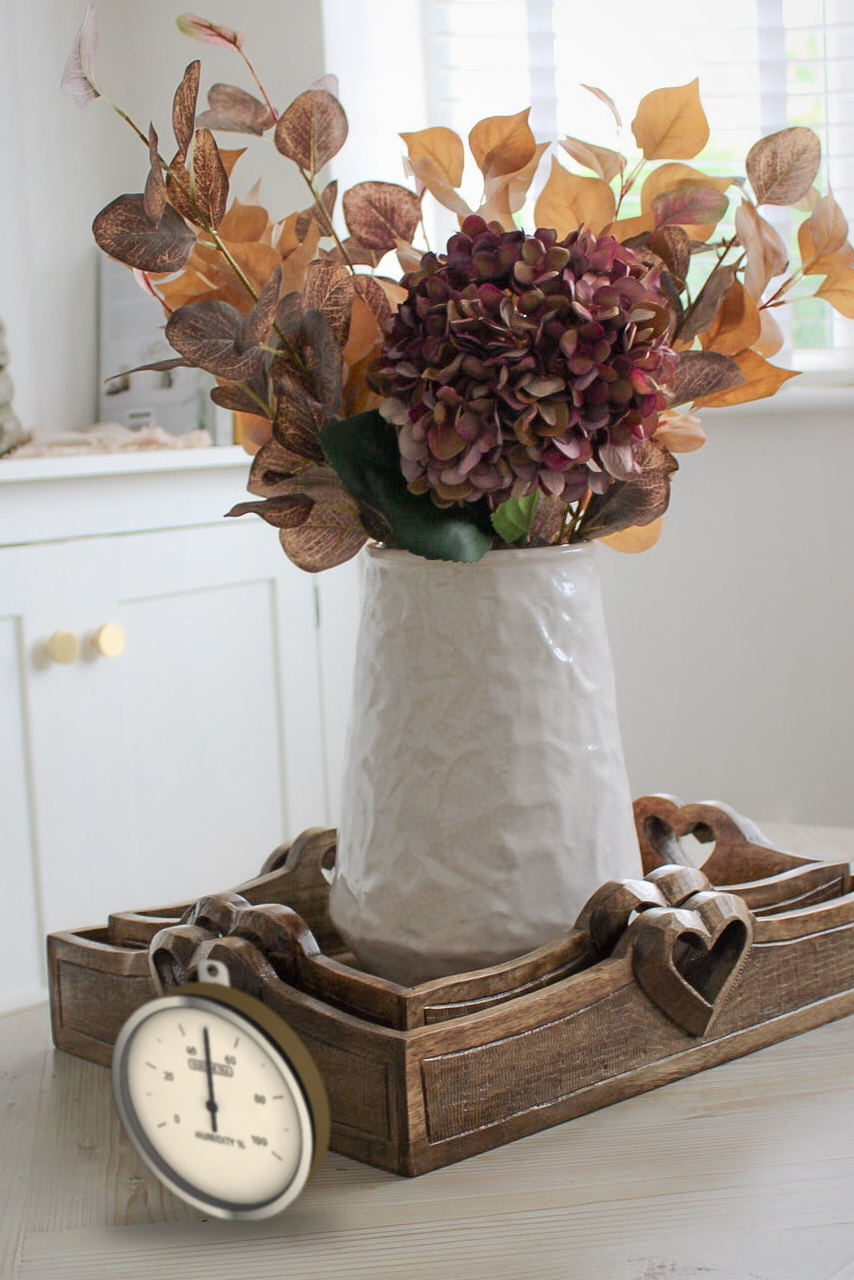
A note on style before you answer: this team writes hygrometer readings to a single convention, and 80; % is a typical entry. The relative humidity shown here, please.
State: 50; %
